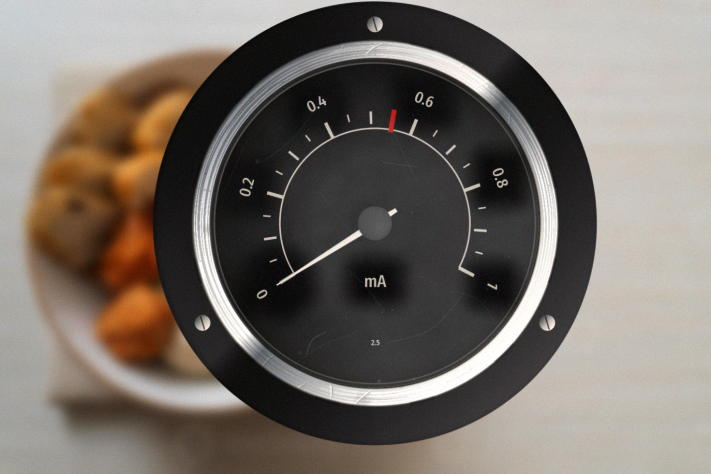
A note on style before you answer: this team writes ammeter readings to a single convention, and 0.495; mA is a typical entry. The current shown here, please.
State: 0; mA
